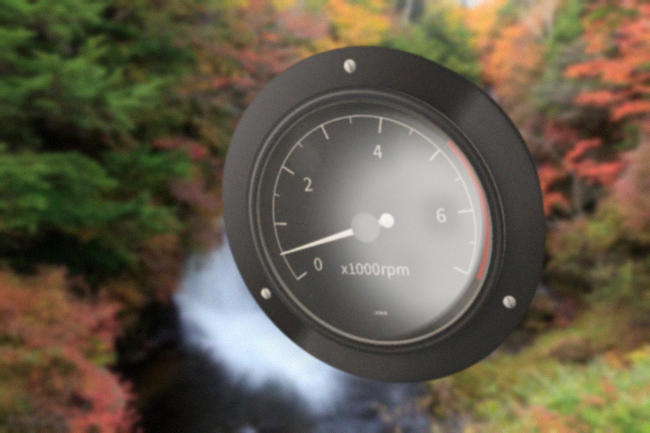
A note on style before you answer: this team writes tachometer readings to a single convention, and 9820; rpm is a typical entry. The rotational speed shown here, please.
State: 500; rpm
